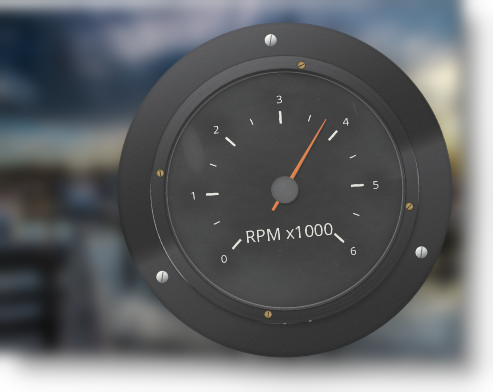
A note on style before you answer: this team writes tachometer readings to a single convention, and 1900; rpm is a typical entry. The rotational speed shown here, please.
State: 3750; rpm
